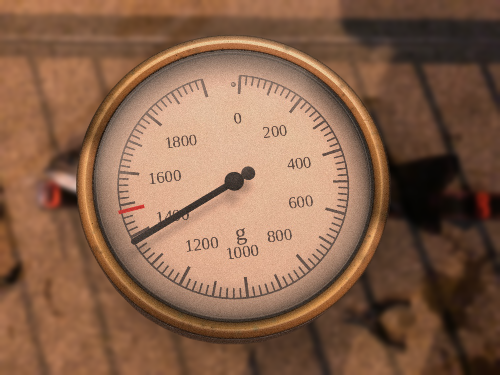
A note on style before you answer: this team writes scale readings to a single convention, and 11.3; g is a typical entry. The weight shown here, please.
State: 1380; g
